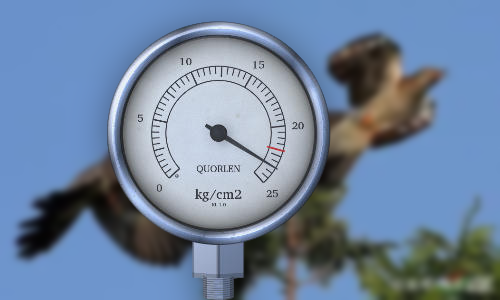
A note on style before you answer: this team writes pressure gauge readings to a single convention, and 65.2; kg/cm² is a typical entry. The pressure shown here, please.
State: 23.5; kg/cm²
